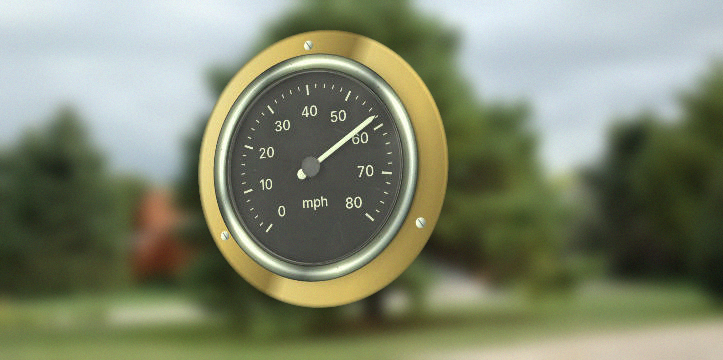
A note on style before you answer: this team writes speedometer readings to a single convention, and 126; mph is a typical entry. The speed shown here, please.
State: 58; mph
